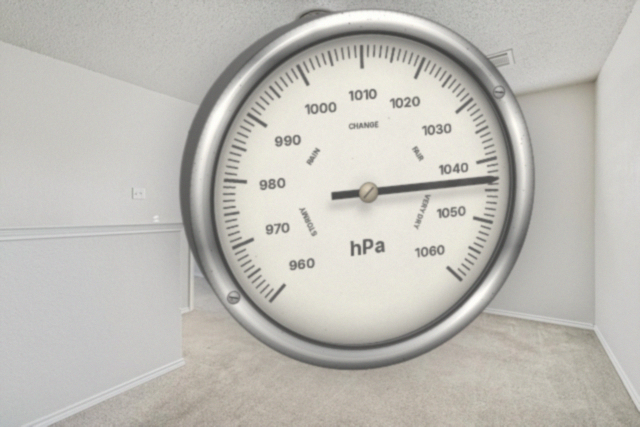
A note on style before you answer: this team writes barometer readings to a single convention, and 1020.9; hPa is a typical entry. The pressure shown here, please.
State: 1043; hPa
